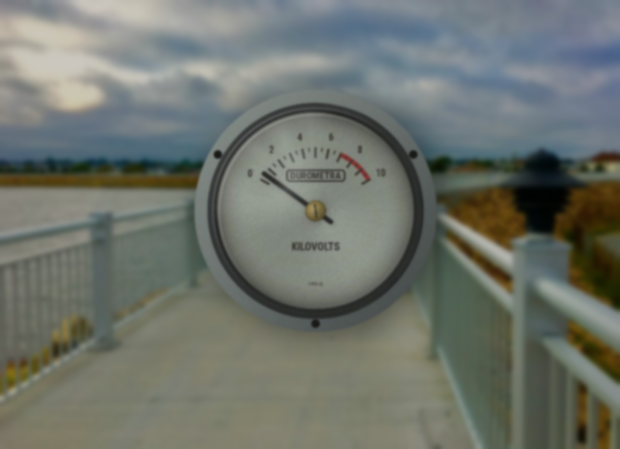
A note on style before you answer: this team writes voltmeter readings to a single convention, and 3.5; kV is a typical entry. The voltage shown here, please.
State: 0.5; kV
